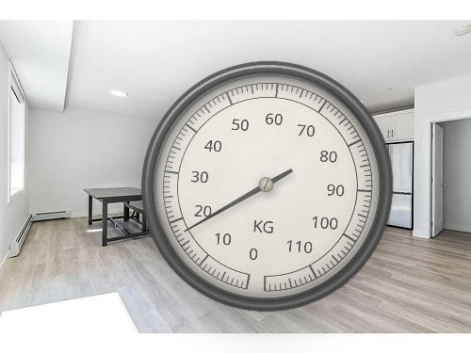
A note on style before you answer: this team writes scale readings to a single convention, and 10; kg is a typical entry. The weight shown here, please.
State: 17; kg
